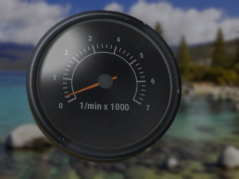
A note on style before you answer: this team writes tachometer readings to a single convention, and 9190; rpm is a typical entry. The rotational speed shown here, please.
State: 200; rpm
